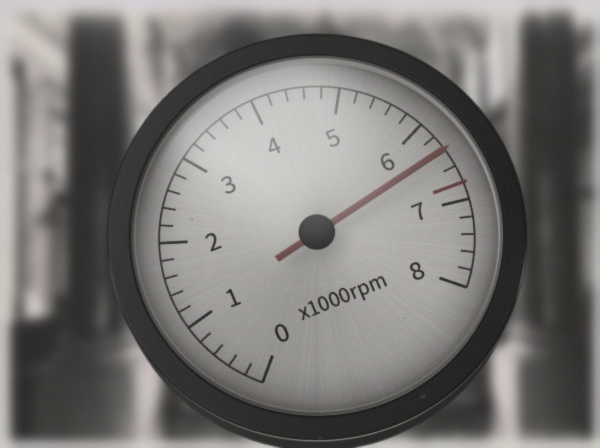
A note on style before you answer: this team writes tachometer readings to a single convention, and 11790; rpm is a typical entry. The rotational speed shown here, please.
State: 6400; rpm
